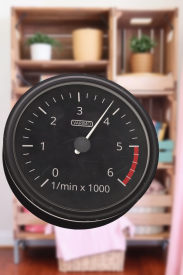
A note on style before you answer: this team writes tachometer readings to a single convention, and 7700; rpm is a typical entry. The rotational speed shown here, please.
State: 3800; rpm
